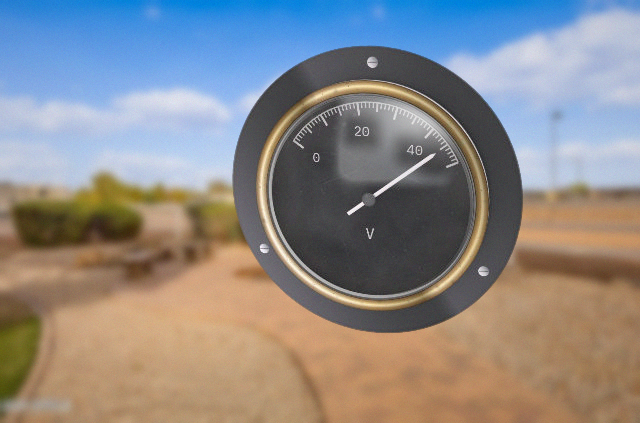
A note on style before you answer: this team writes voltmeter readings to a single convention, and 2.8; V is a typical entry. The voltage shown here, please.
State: 45; V
